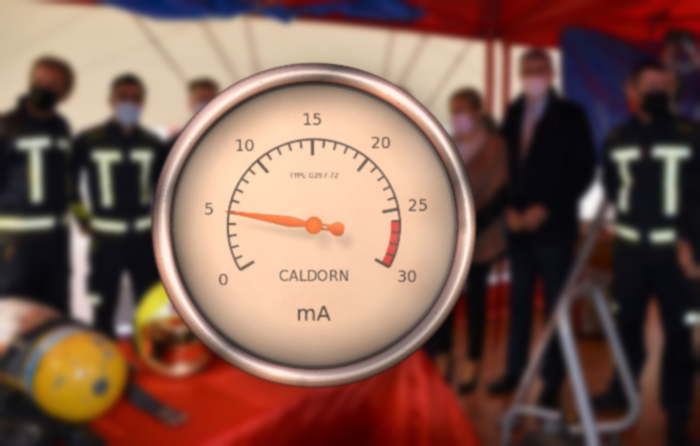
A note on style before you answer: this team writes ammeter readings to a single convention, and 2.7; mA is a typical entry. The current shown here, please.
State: 5; mA
